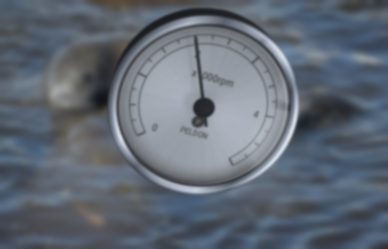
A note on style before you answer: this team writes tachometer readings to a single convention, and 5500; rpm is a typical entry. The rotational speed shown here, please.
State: 2000; rpm
